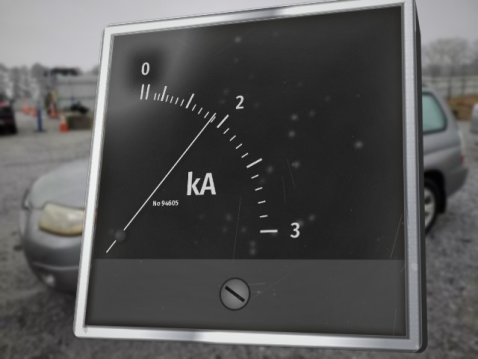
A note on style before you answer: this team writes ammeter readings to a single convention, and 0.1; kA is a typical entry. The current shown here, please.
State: 1.9; kA
